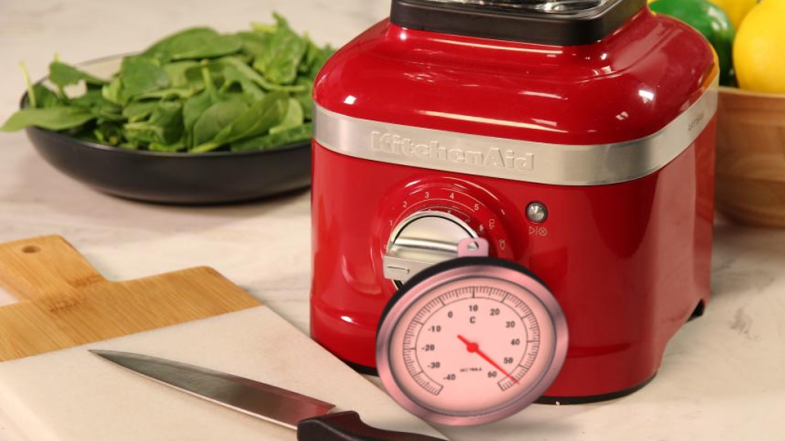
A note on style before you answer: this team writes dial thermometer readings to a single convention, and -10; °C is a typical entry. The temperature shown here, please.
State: 55; °C
